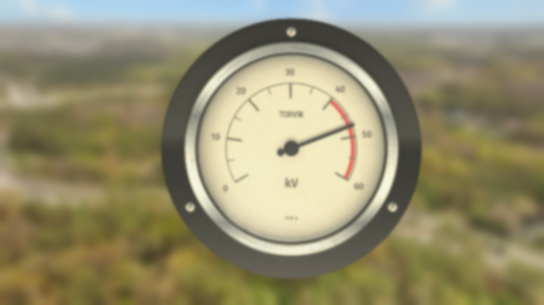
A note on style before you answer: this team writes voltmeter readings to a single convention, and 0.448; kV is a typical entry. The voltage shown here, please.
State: 47.5; kV
